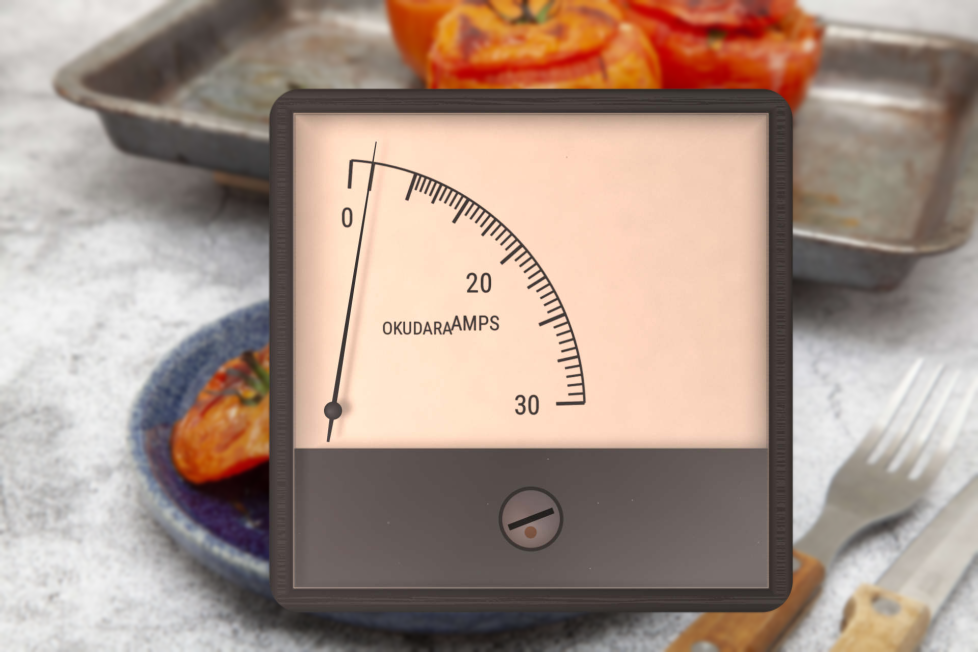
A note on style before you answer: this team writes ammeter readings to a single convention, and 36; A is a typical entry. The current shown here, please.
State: 5; A
